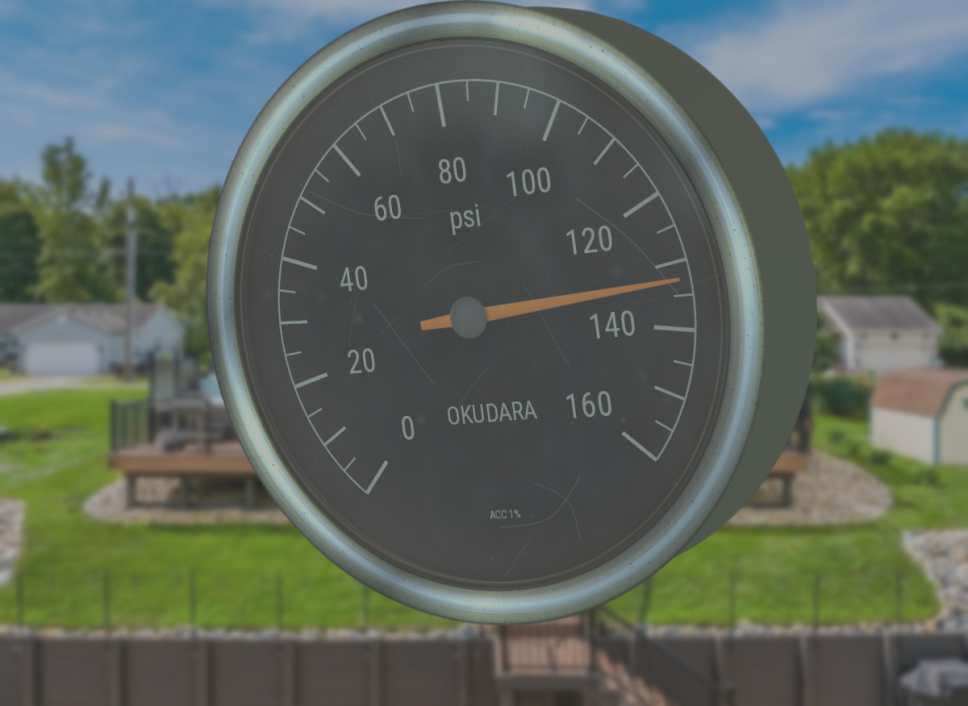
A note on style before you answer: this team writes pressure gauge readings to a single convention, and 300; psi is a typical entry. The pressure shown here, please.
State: 132.5; psi
